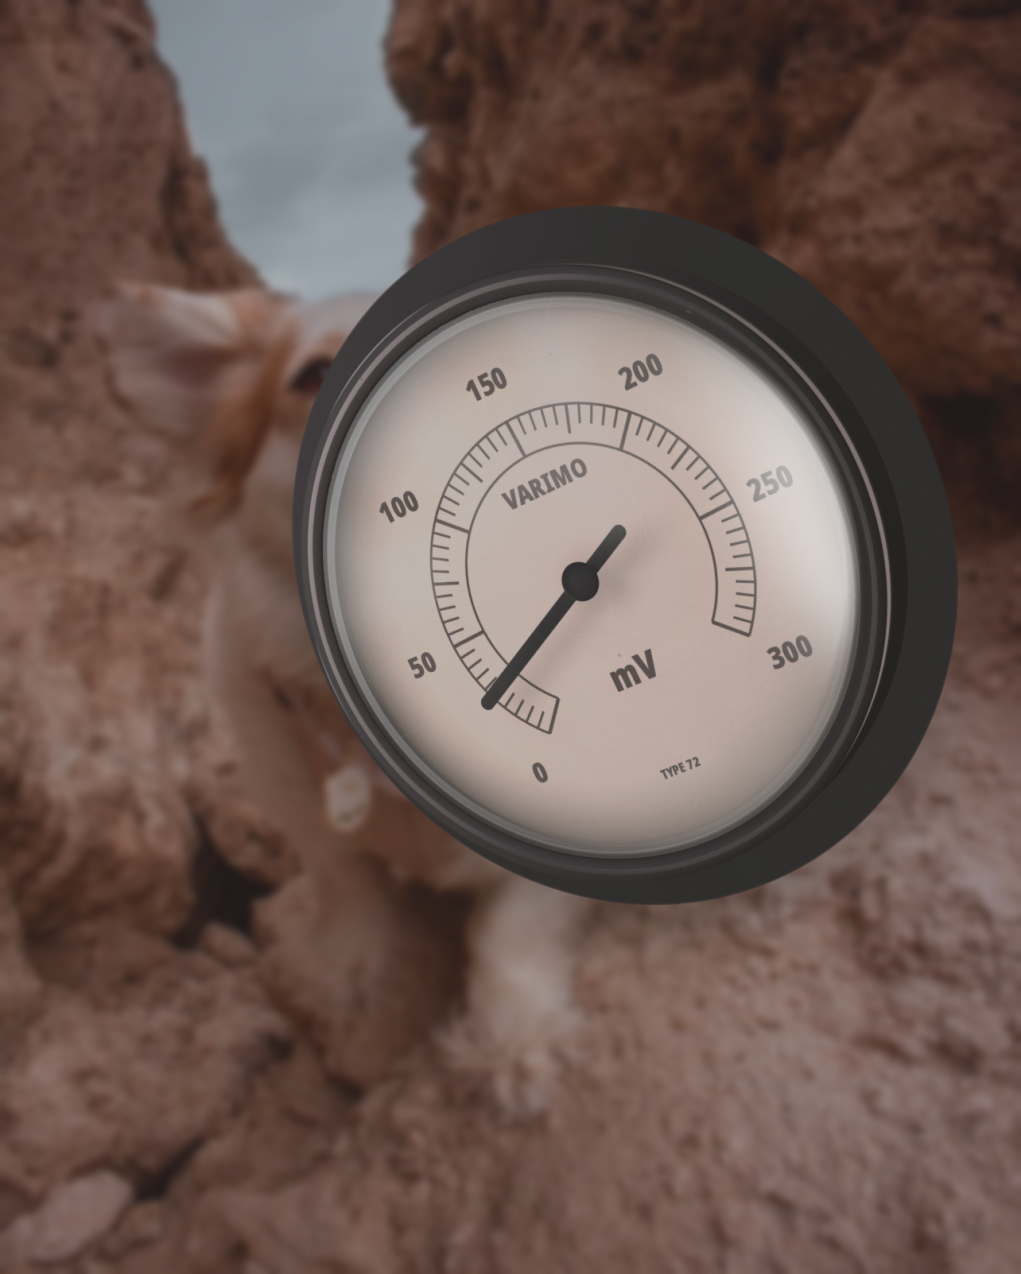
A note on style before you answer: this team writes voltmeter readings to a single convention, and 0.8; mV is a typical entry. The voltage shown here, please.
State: 25; mV
